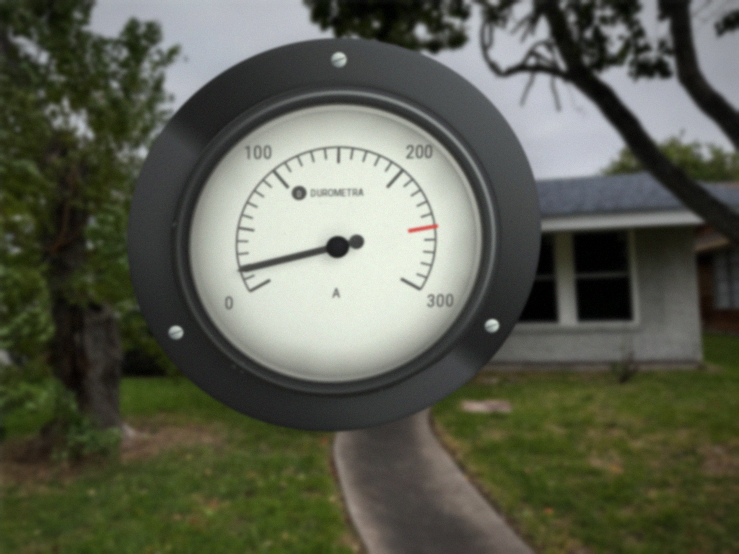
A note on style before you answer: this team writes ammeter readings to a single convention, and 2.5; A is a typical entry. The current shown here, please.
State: 20; A
